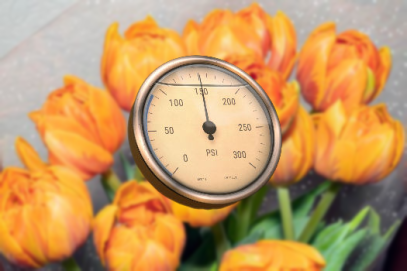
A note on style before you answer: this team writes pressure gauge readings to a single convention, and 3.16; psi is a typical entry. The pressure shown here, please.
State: 150; psi
